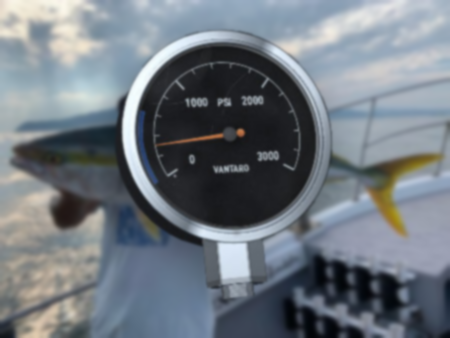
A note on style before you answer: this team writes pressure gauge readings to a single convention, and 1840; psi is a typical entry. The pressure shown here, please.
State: 300; psi
